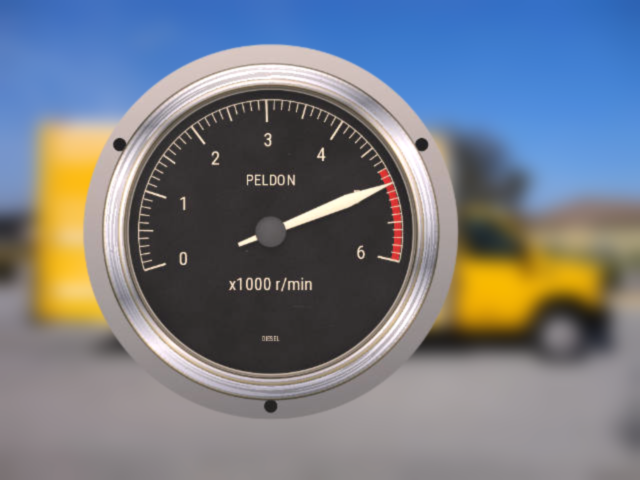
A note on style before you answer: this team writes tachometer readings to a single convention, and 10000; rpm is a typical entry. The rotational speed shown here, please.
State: 5000; rpm
